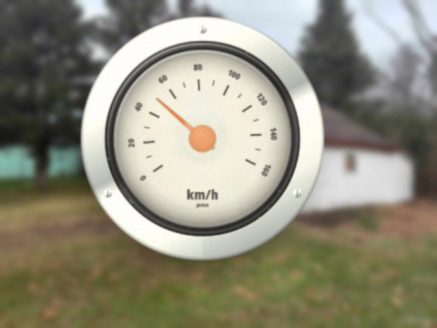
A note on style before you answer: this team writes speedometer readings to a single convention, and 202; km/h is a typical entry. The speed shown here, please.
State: 50; km/h
